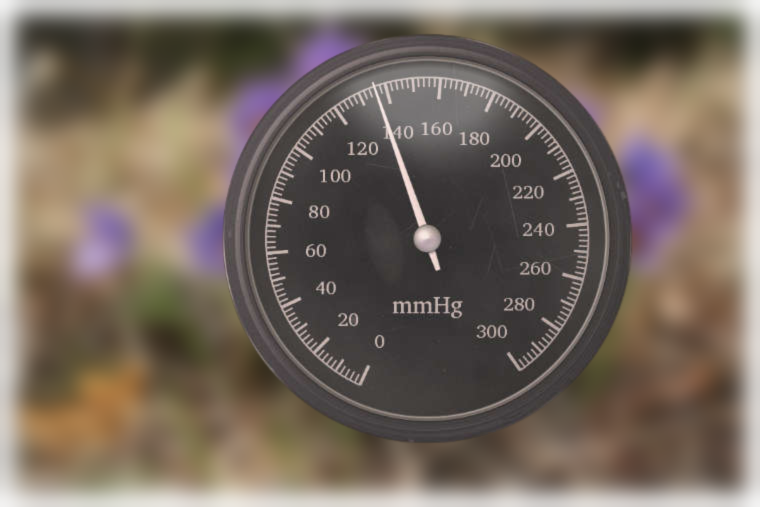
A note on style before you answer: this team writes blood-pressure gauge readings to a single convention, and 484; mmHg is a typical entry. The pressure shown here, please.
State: 136; mmHg
